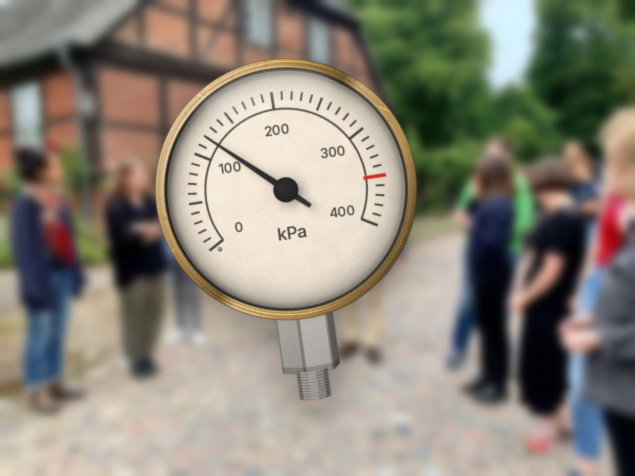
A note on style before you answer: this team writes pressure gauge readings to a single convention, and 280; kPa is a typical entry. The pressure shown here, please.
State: 120; kPa
